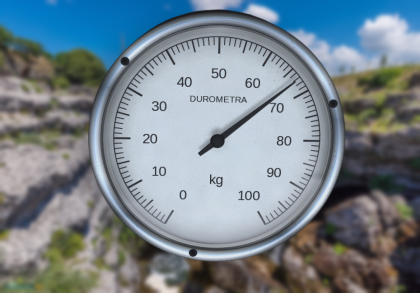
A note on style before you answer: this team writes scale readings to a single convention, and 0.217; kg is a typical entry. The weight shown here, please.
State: 67; kg
